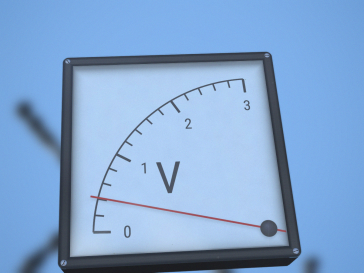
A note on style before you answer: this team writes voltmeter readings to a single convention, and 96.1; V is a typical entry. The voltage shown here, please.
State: 0.4; V
